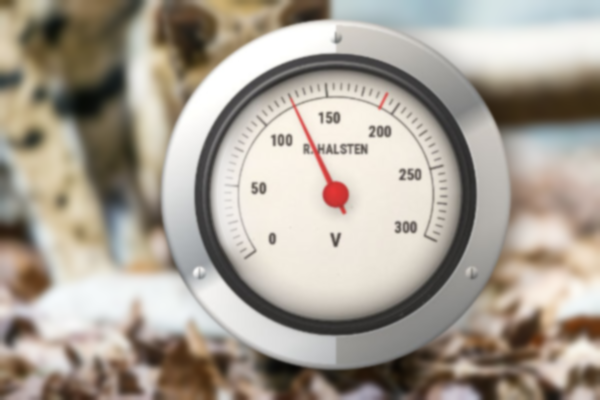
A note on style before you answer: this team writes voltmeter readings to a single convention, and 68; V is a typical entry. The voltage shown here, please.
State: 125; V
